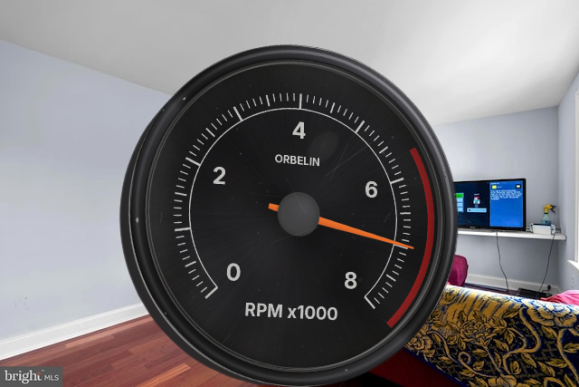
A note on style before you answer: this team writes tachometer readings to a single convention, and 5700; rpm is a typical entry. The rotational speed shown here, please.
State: 7000; rpm
